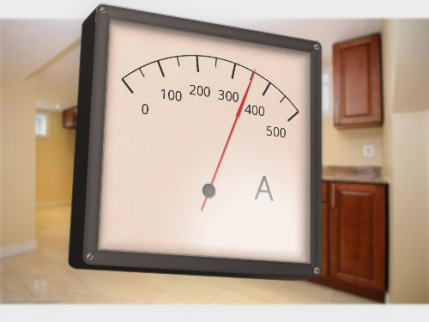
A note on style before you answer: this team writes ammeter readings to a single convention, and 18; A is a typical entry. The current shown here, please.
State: 350; A
